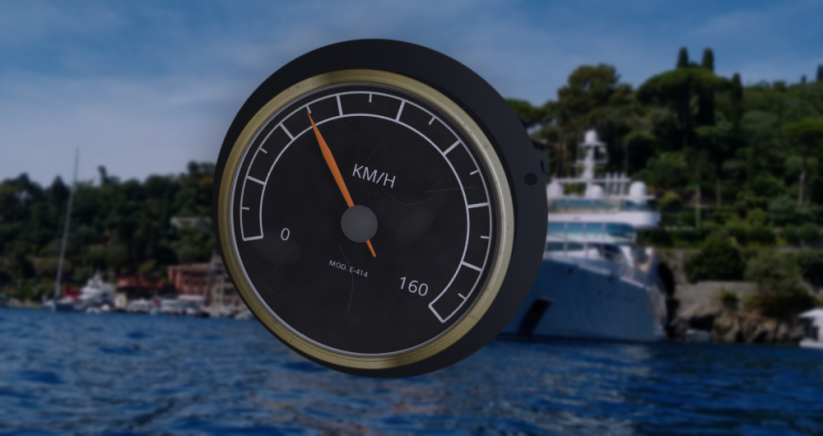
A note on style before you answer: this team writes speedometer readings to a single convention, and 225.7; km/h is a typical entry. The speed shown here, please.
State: 50; km/h
